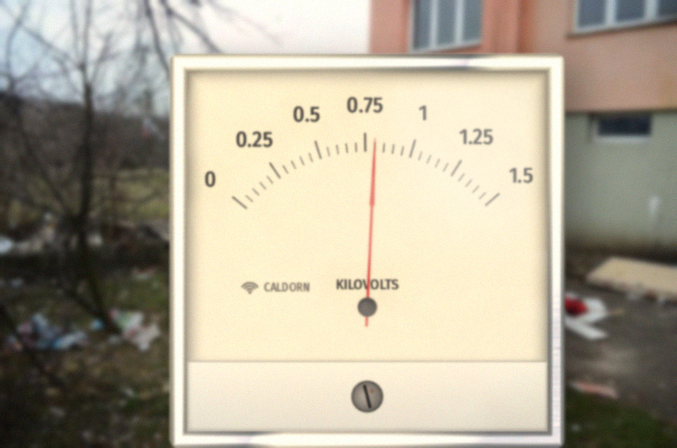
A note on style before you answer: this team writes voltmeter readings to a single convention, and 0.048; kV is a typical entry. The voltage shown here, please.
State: 0.8; kV
